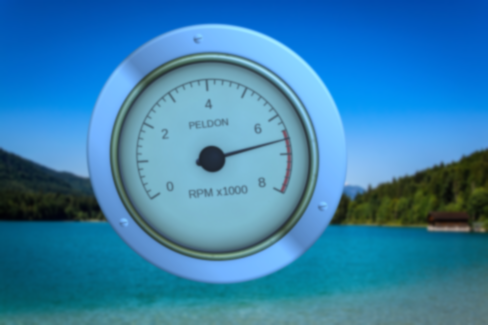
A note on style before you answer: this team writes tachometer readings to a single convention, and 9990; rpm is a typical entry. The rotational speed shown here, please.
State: 6600; rpm
